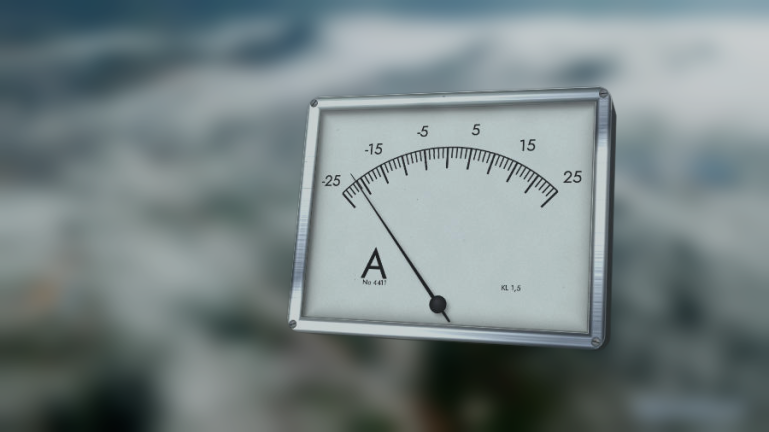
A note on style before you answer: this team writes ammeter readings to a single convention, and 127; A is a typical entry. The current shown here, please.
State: -21; A
